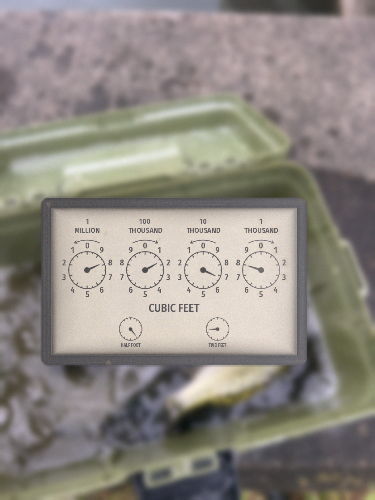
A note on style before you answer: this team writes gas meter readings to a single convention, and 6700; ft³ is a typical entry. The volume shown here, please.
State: 816800; ft³
